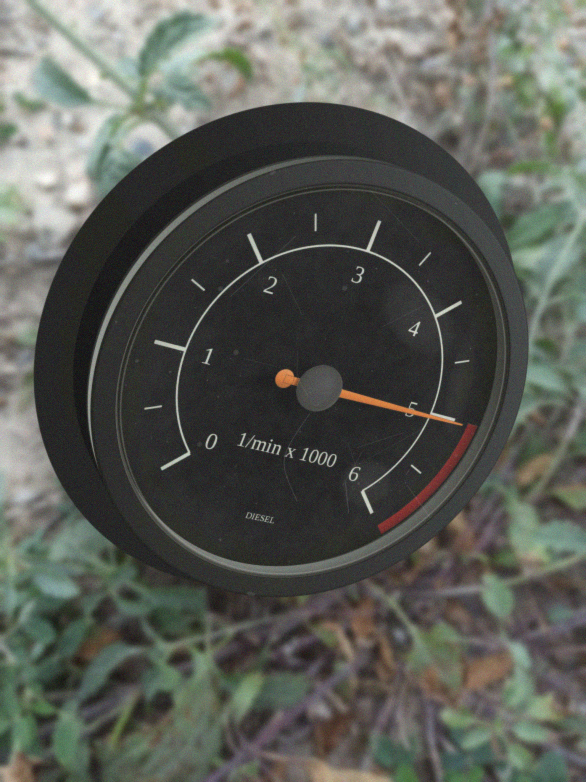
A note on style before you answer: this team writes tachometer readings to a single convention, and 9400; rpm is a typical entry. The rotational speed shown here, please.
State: 5000; rpm
